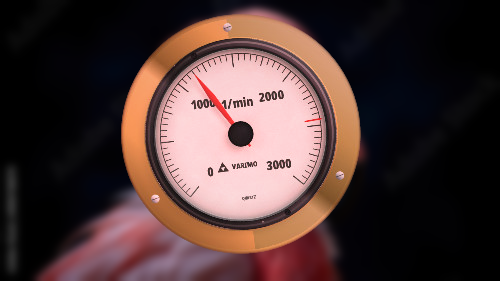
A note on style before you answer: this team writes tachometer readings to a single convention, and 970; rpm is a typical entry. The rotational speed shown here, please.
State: 1150; rpm
